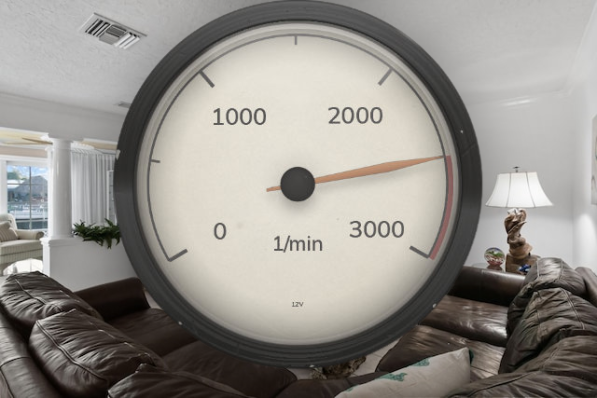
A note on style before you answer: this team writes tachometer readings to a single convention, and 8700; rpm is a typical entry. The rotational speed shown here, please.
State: 2500; rpm
